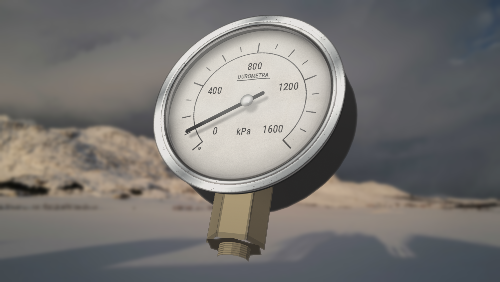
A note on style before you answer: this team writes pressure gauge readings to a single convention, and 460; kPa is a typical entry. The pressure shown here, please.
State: 100; kPa
